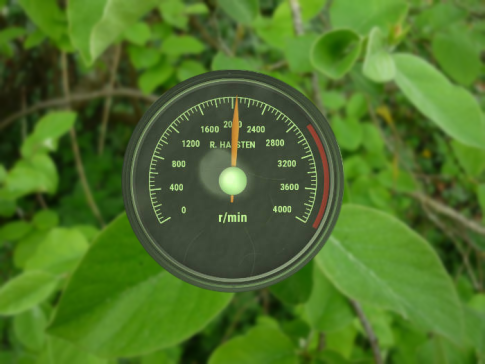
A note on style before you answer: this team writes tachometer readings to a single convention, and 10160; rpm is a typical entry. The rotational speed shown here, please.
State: 2050; rpm
